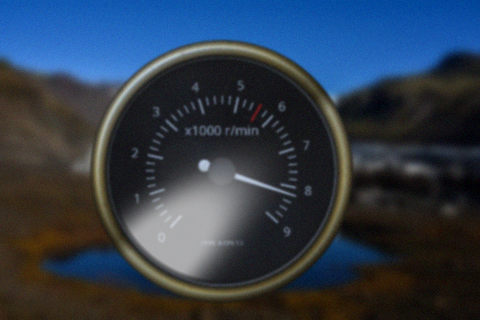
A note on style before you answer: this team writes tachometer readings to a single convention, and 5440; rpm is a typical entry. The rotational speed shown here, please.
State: 8200; rpm
